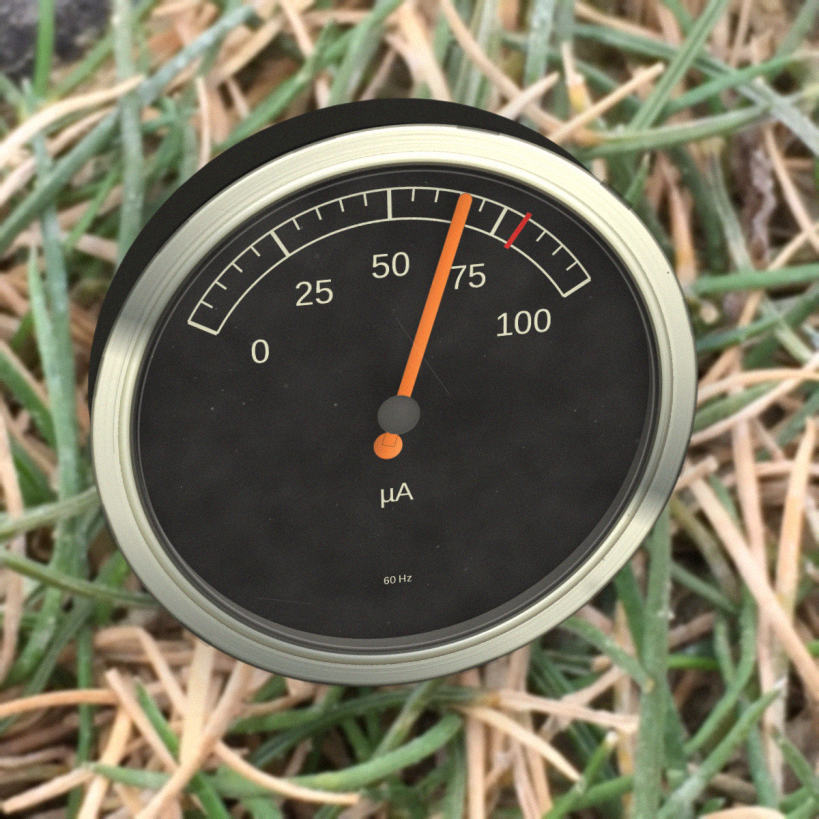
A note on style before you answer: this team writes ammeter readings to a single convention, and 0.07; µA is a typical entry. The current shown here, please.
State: 65; µA
